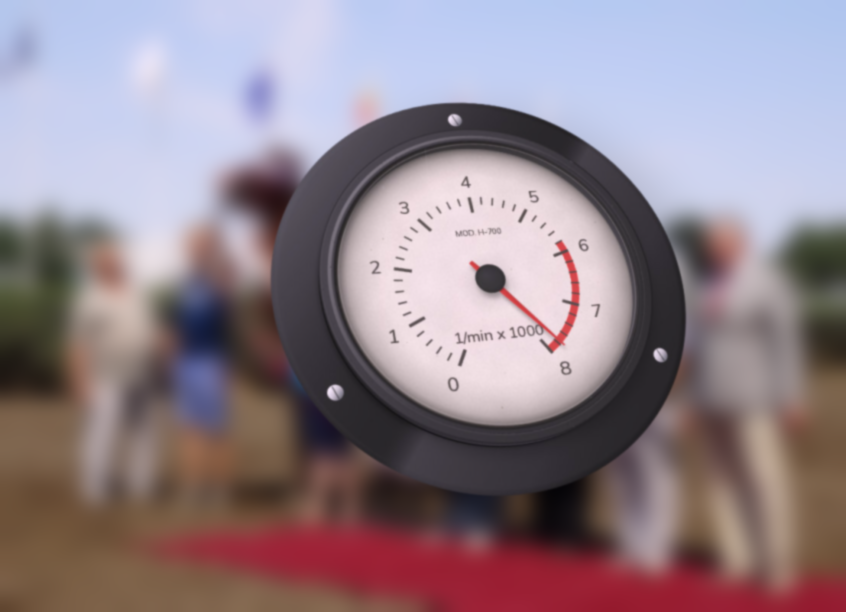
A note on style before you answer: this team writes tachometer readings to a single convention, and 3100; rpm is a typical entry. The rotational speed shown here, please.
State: 7800; rpm
